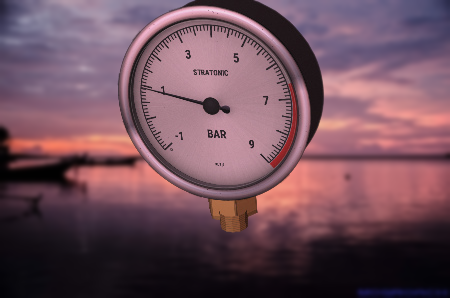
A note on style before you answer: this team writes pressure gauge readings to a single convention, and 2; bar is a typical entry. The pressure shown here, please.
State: 1; bar
